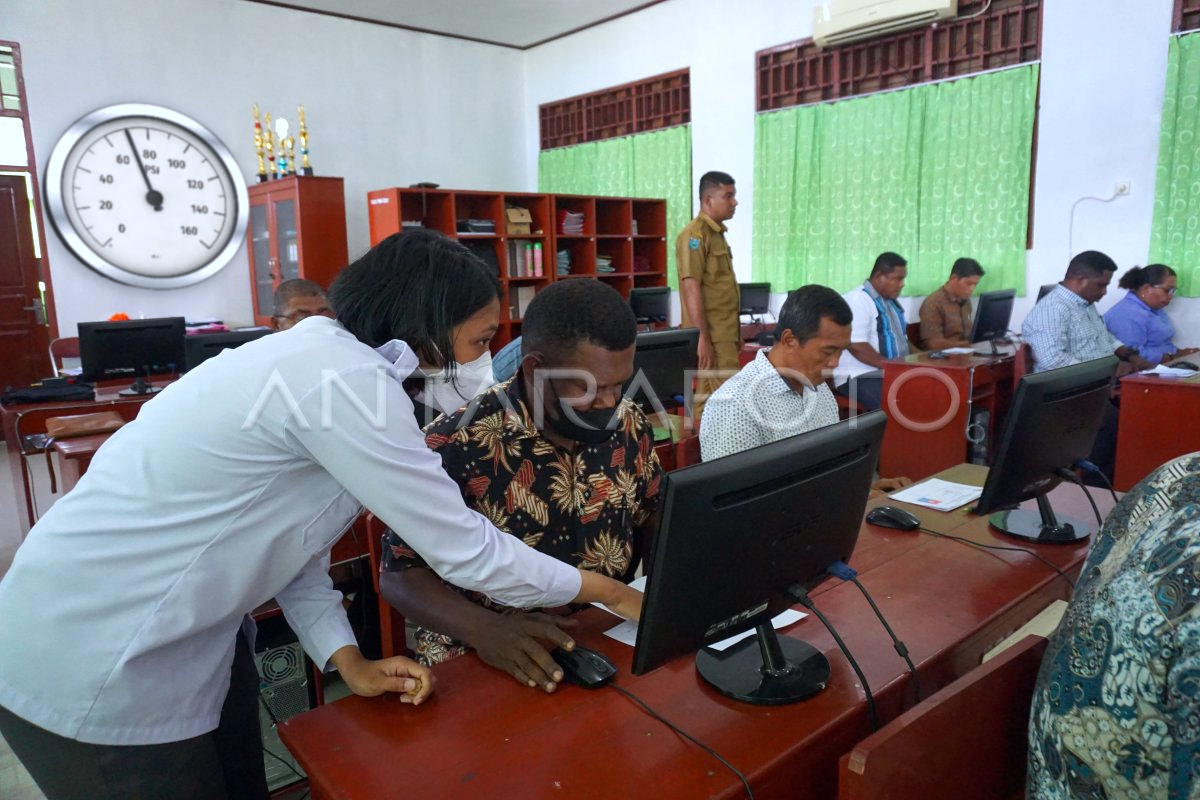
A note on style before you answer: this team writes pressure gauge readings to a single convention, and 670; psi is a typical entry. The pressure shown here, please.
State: 70; psi
